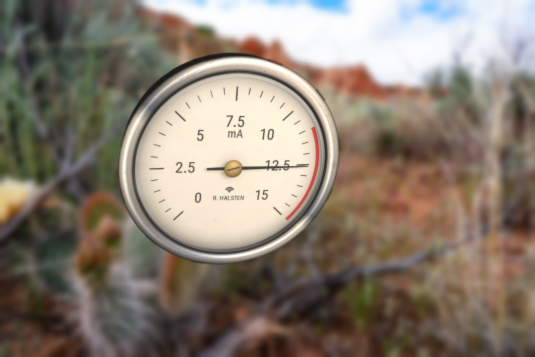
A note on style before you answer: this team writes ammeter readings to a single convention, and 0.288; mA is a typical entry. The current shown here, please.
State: 12.5; mA
